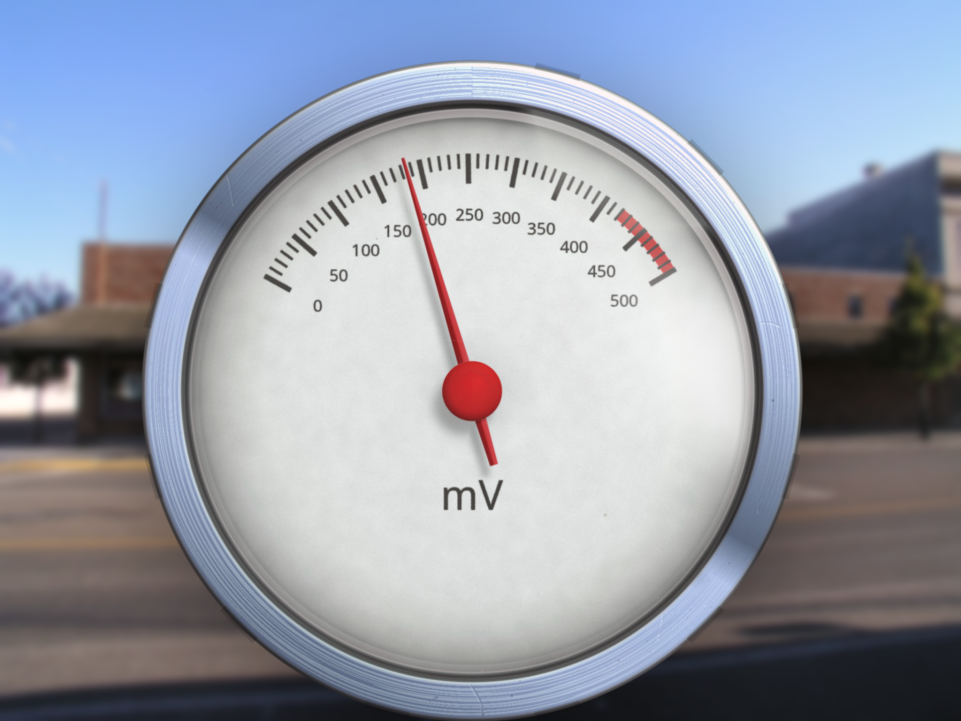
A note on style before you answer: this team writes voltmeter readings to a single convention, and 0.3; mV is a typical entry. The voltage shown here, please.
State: 185; mV
